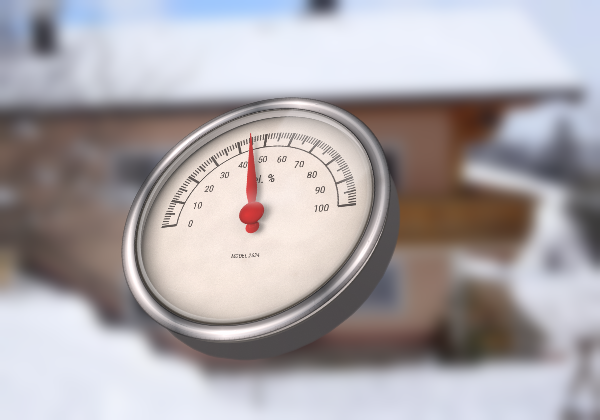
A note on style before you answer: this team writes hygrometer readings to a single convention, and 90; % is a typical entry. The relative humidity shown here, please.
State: 45; %
